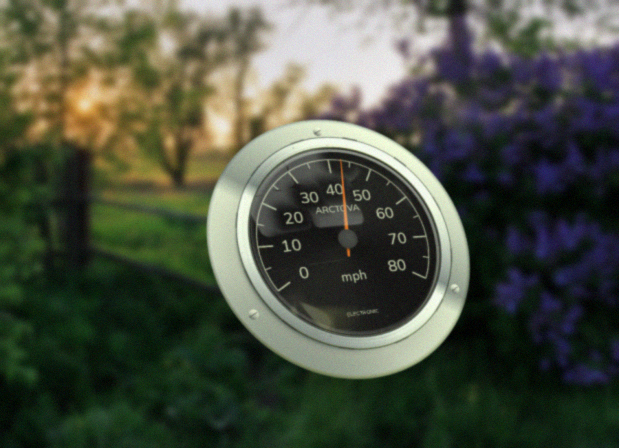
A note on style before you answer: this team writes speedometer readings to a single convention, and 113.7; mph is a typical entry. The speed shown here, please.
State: 42.5; mph
